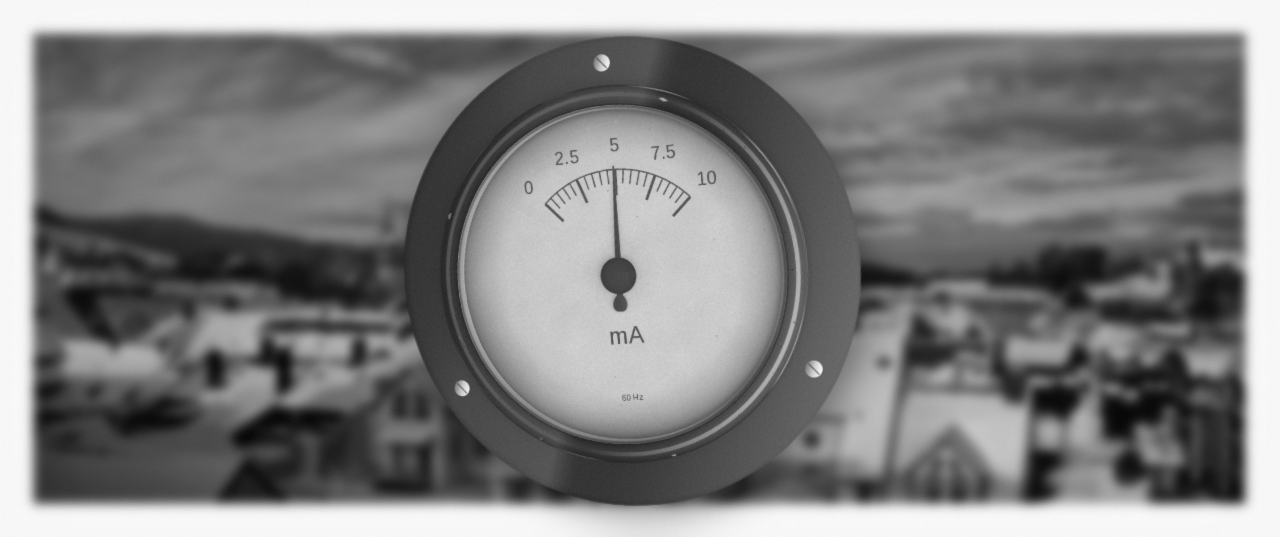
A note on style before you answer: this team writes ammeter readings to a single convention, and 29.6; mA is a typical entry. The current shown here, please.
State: 5; mA
